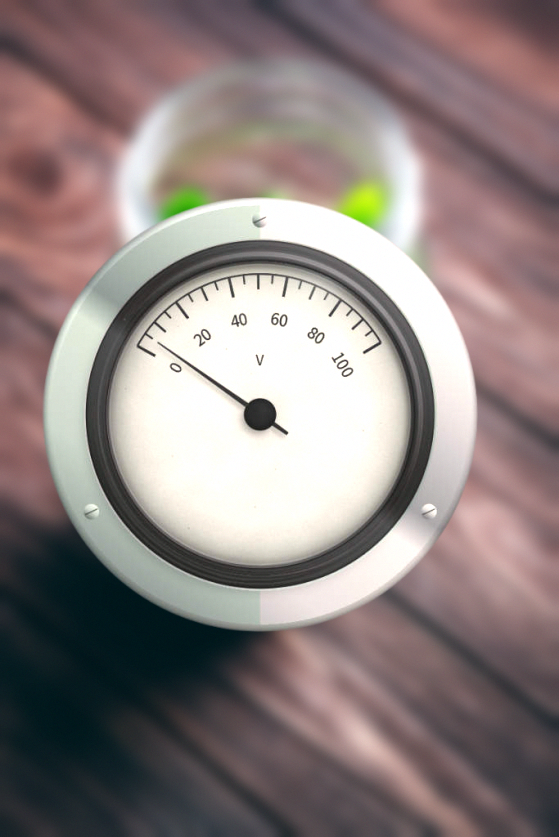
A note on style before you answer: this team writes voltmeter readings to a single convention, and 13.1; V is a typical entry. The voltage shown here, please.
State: 5; V
